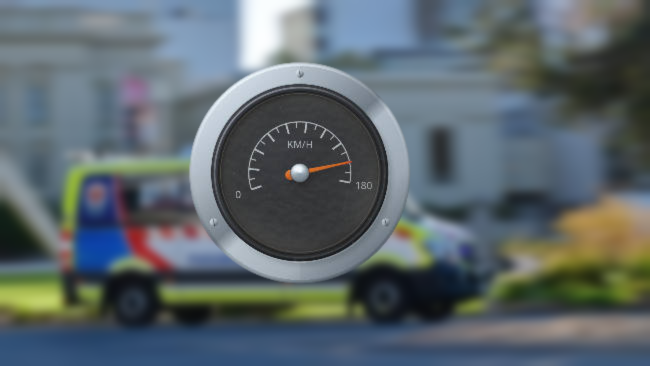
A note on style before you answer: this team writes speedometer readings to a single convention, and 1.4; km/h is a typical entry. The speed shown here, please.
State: 160; km/h
